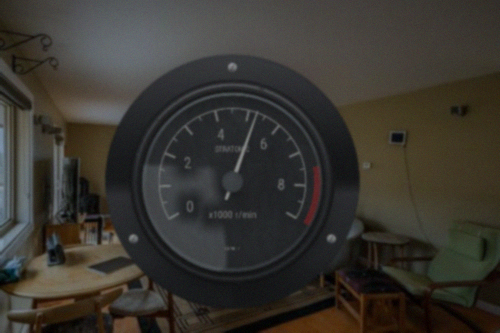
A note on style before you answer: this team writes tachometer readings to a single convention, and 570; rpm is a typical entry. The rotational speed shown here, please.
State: 5250; rpm
